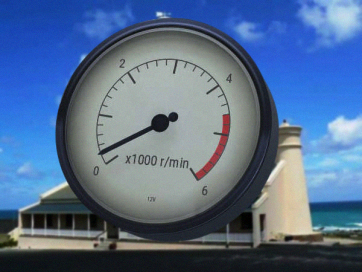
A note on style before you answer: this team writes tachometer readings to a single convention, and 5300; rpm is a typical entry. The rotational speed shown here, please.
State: 200; rpm
